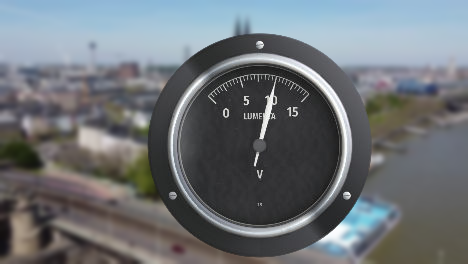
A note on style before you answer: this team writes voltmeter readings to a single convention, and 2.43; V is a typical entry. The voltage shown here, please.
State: 10; V
